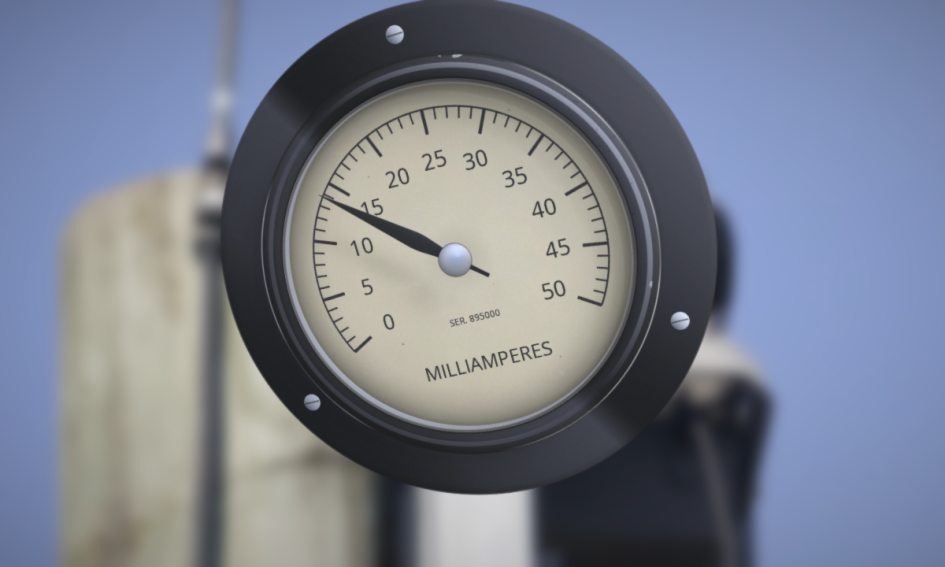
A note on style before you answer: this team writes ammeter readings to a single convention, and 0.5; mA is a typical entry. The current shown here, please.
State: 14; mA
